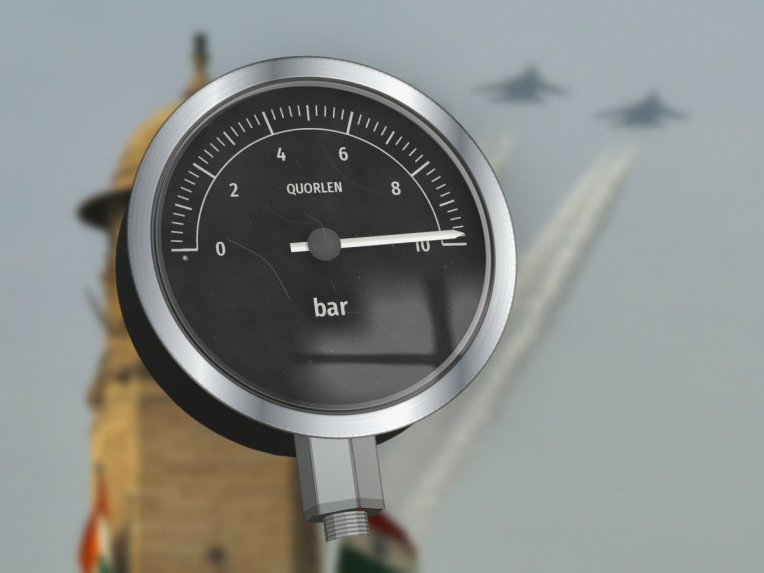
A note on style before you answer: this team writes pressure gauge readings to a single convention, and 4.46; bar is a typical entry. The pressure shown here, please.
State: 9.8; bar
